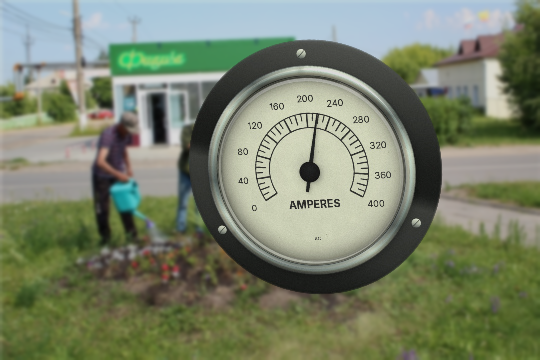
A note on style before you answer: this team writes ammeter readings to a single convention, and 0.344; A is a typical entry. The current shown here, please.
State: 220; A
